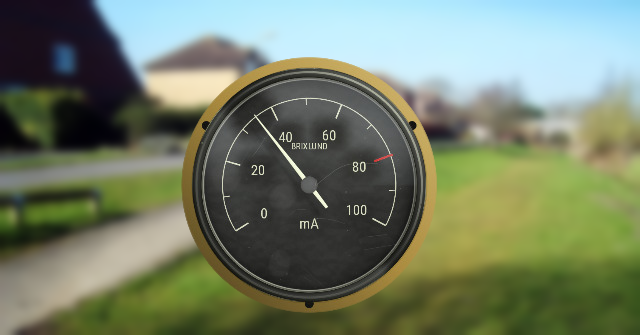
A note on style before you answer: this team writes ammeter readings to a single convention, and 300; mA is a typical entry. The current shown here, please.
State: 35; mA
